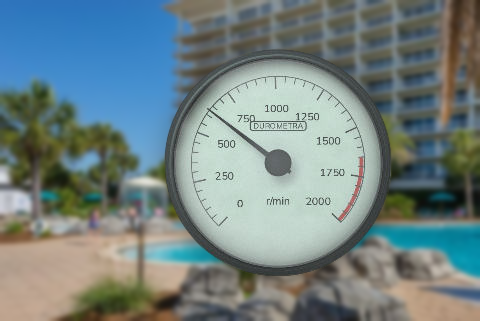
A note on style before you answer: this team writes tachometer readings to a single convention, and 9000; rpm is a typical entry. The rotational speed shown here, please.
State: 625; rpm
